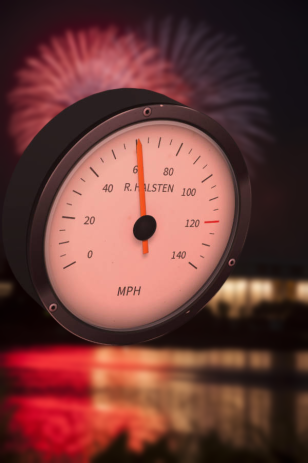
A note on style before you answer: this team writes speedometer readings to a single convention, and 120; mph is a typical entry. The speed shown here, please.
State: 60; mph
